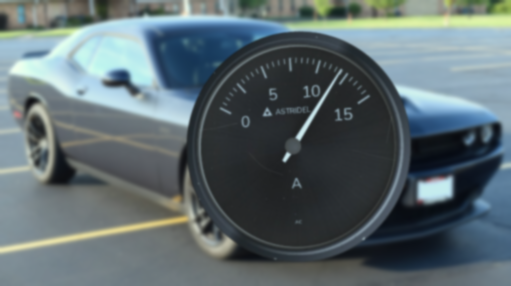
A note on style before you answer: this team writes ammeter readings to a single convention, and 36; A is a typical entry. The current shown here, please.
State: 12; A
